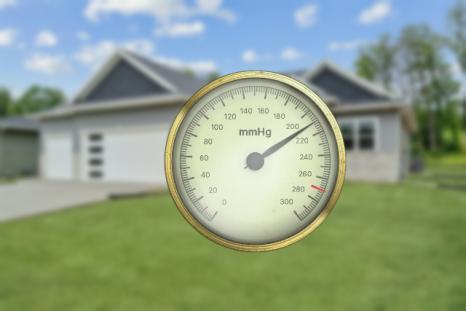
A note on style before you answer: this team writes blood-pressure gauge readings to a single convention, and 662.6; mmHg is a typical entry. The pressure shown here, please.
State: 210; mmHg
